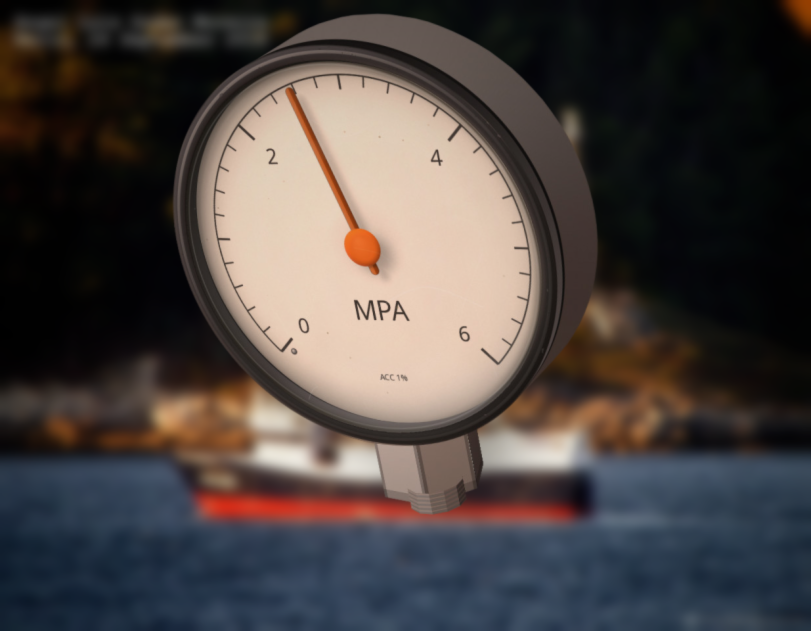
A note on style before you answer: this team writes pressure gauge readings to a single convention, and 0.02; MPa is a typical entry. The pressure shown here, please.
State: 2.6; MPa
